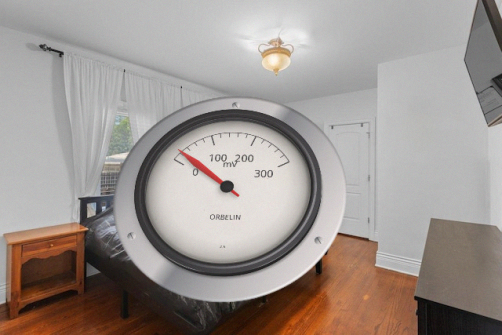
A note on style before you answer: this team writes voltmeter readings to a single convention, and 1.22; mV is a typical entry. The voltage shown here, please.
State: 20; mV
